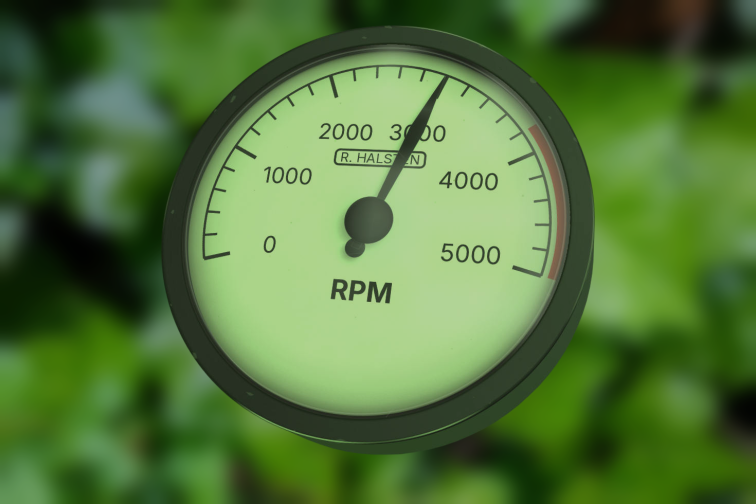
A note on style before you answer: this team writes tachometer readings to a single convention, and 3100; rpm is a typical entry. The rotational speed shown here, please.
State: 3000; rpm
